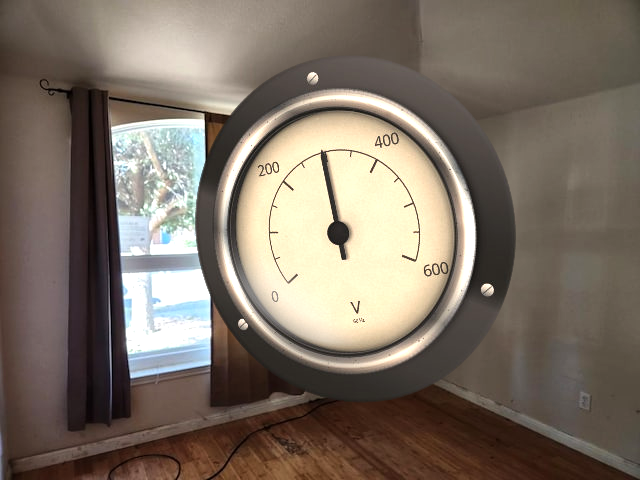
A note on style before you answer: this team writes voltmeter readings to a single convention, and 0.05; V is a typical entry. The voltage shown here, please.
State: 300; V
